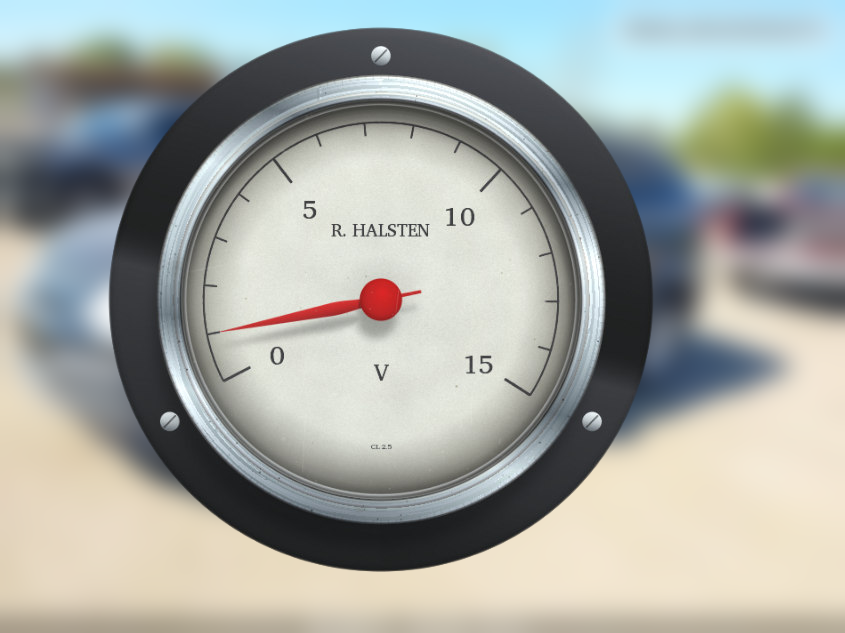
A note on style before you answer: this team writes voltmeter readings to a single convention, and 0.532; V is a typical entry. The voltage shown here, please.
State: 1; V
